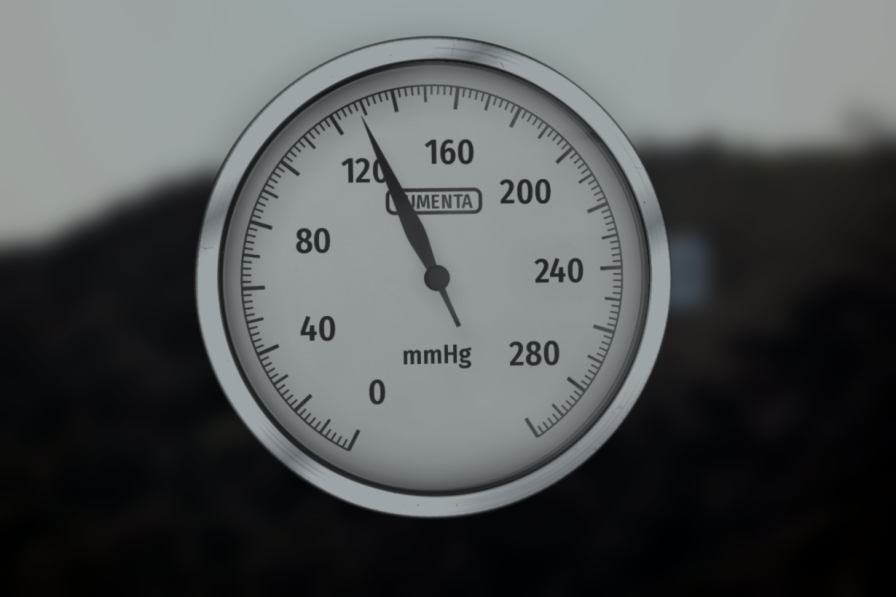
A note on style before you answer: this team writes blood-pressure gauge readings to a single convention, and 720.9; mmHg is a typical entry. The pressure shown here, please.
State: 128; mmHg
